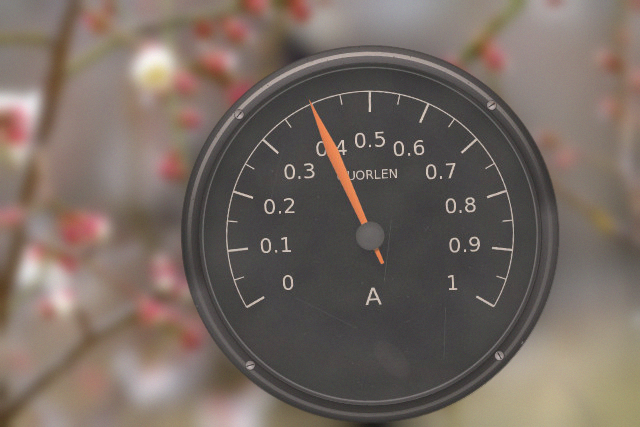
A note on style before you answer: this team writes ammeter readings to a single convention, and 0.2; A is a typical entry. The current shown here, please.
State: 0.4; A
